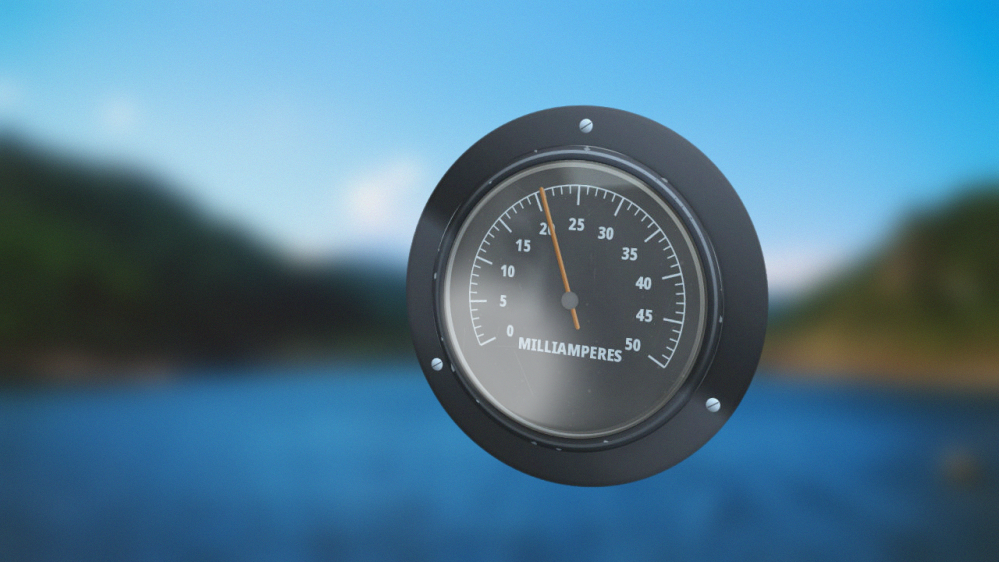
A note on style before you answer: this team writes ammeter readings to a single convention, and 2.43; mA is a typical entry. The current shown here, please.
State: 21; mA
